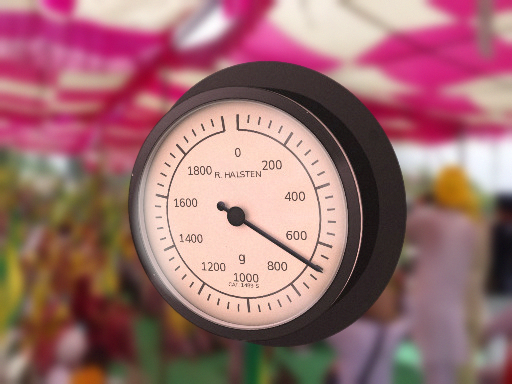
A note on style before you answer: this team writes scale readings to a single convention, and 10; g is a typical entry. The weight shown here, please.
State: 680; g
